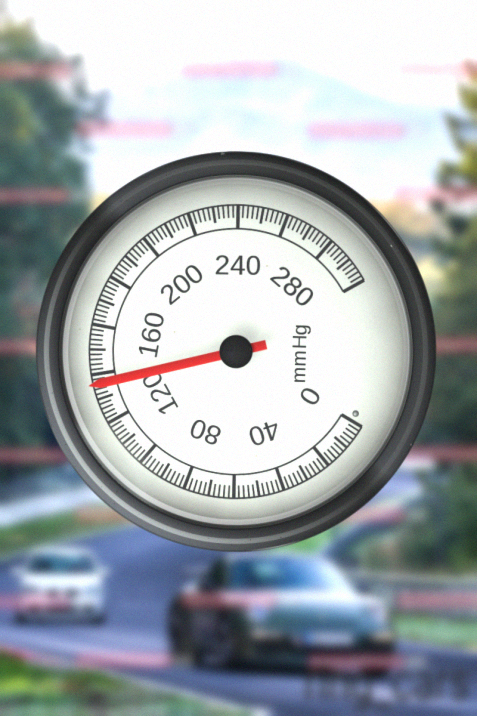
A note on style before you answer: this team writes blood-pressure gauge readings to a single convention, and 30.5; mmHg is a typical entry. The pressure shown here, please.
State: 136; mmHg
